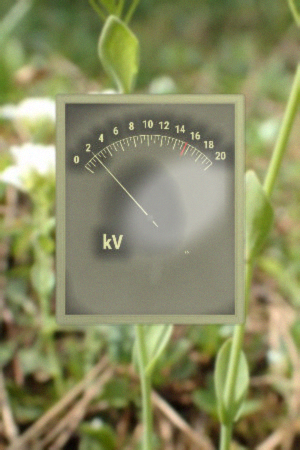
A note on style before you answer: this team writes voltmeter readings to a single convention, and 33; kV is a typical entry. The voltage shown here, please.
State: 2; kV
